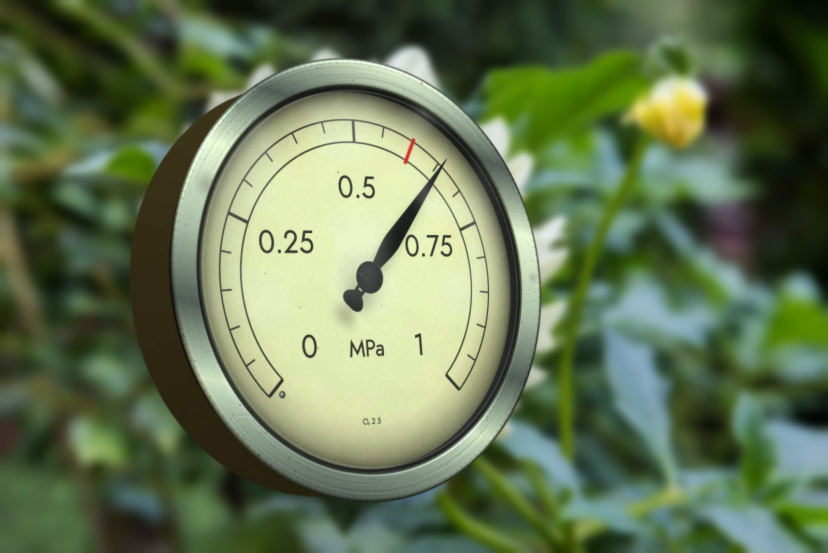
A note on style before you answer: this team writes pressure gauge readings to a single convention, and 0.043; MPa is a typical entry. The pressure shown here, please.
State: 0.65; MPa
